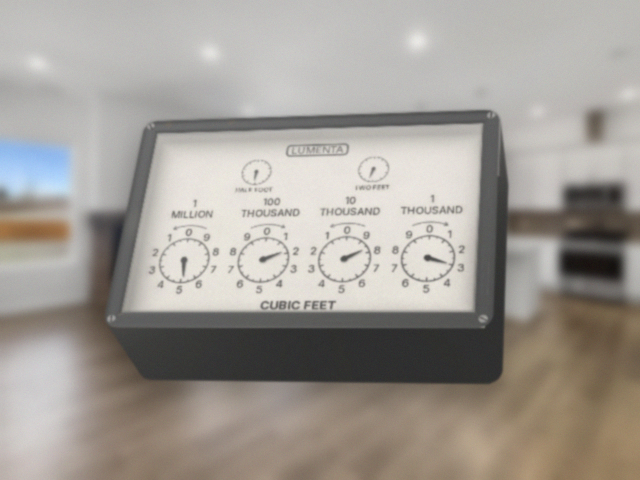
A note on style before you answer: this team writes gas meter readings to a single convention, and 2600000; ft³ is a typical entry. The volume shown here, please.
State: 518300; ft³
